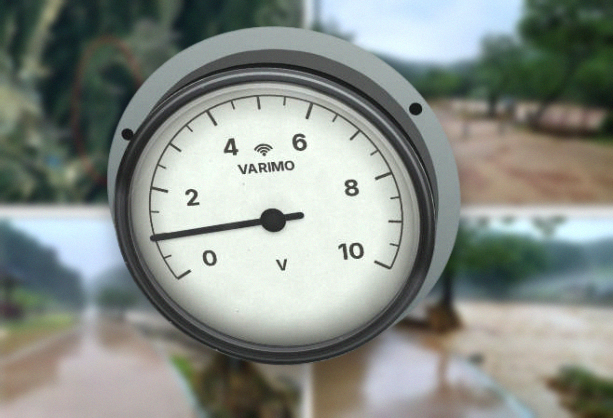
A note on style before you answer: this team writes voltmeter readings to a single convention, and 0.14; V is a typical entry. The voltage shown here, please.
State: 1; V
